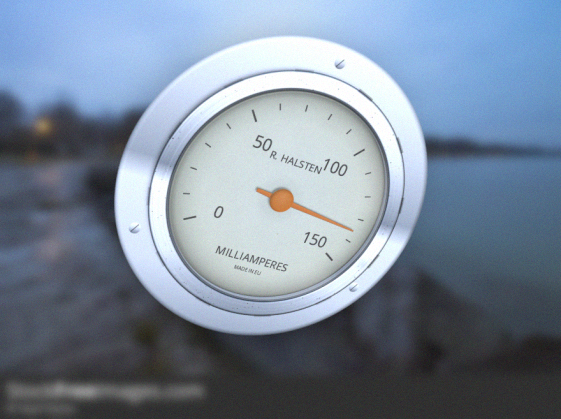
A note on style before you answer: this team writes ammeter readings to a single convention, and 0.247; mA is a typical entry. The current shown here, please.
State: 135; mA
